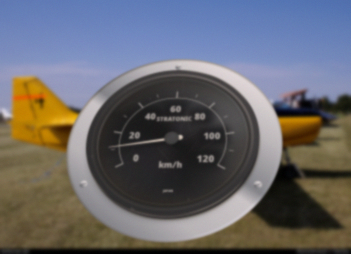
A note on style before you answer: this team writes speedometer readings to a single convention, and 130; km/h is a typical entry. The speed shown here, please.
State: 10; km/h
